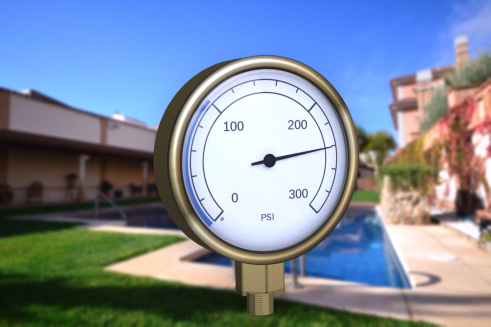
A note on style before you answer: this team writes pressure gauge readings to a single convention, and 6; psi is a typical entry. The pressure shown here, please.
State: 240; psi
